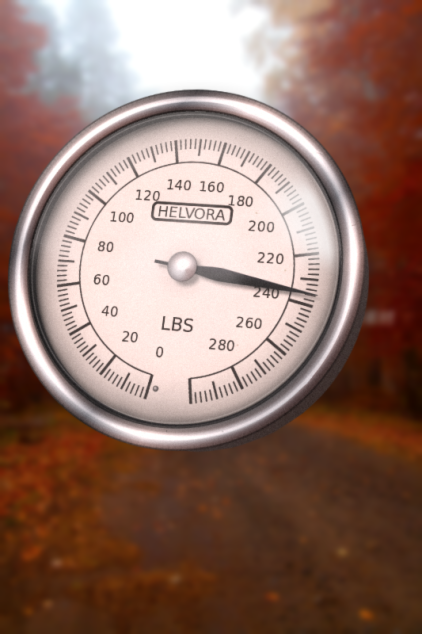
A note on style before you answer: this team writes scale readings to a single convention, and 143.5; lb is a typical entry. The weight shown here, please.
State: 236; lb
